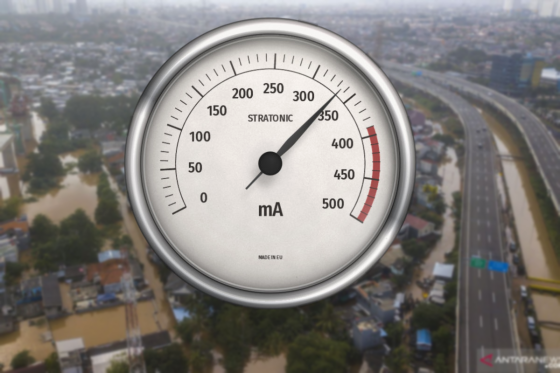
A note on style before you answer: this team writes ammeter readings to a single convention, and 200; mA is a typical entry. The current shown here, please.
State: 335; mA
